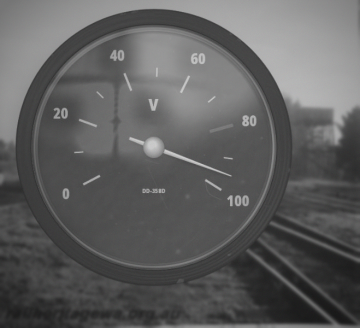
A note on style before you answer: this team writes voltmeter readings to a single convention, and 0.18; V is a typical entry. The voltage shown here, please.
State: 95; V
